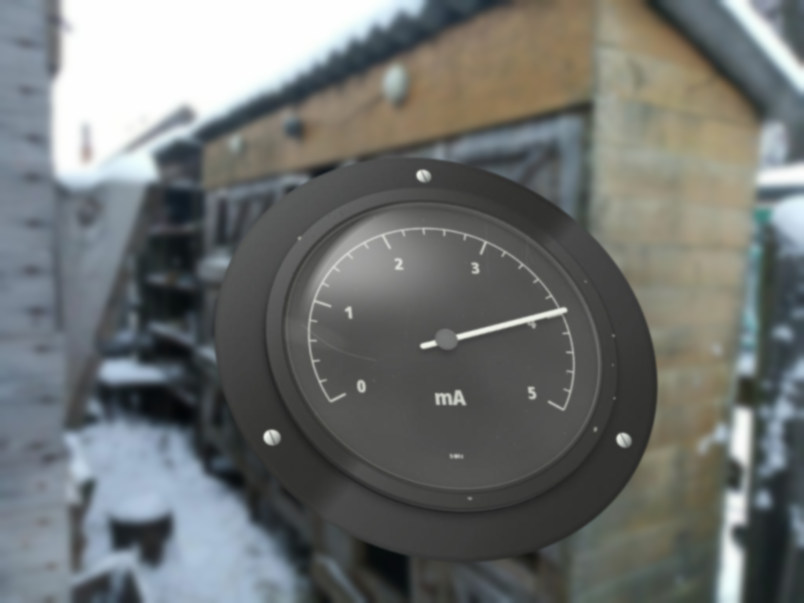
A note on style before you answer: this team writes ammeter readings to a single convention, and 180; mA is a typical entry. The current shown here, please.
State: 4; mA
